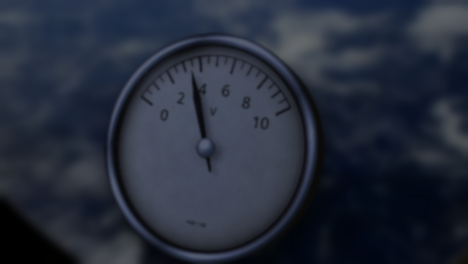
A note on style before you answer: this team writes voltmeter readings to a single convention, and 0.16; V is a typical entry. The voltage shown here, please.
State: 3.5; V
